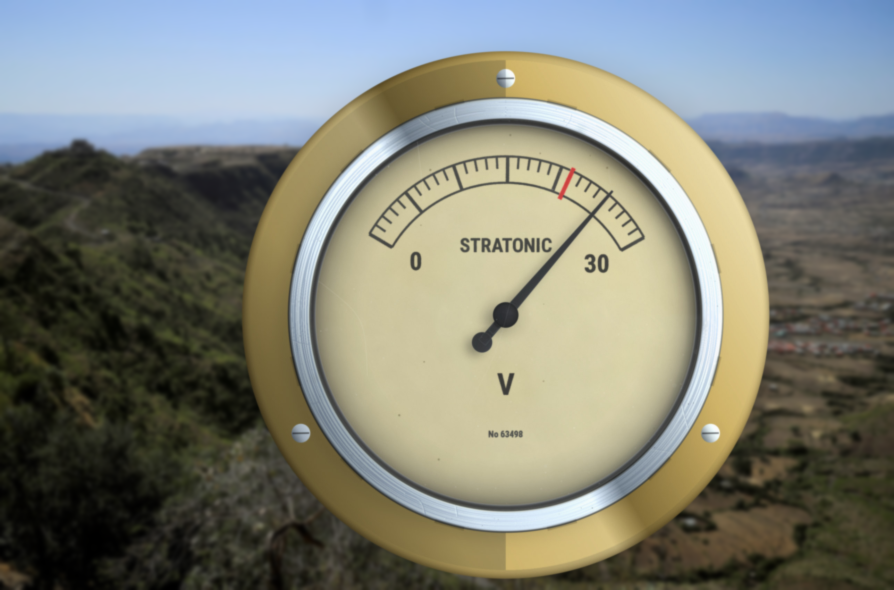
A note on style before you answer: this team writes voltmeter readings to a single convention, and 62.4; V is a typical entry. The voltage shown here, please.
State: 25; V
